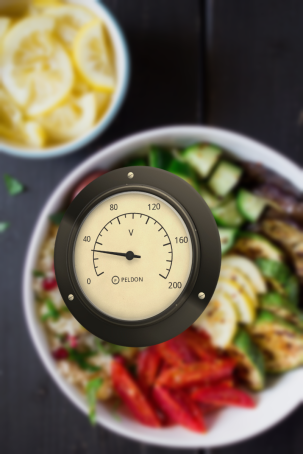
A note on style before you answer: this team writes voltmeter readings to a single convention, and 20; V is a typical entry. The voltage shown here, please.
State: 30; V
